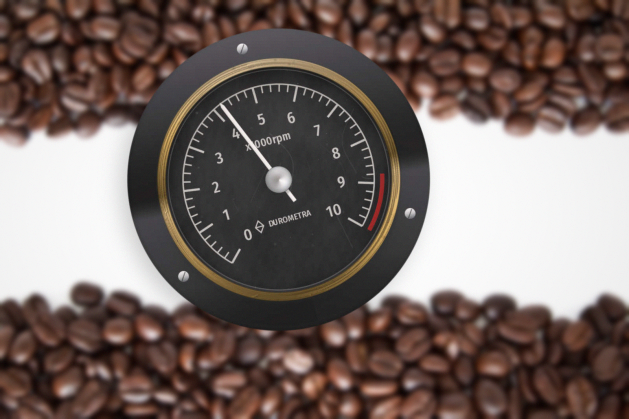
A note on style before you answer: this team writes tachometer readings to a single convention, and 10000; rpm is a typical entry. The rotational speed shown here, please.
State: 4200; rpm
